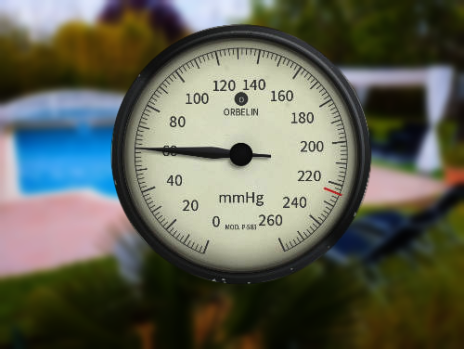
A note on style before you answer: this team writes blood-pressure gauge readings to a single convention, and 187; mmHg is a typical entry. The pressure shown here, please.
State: 60; mmHg
